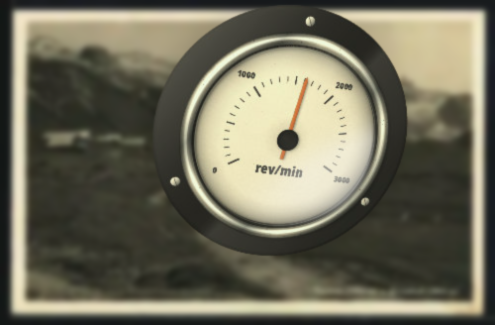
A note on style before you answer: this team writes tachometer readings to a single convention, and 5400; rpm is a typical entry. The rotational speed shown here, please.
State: 1600; rpm
